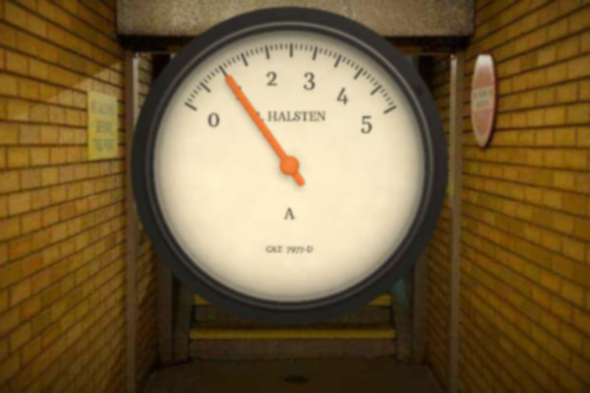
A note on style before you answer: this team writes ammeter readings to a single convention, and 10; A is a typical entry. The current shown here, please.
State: 1; A
